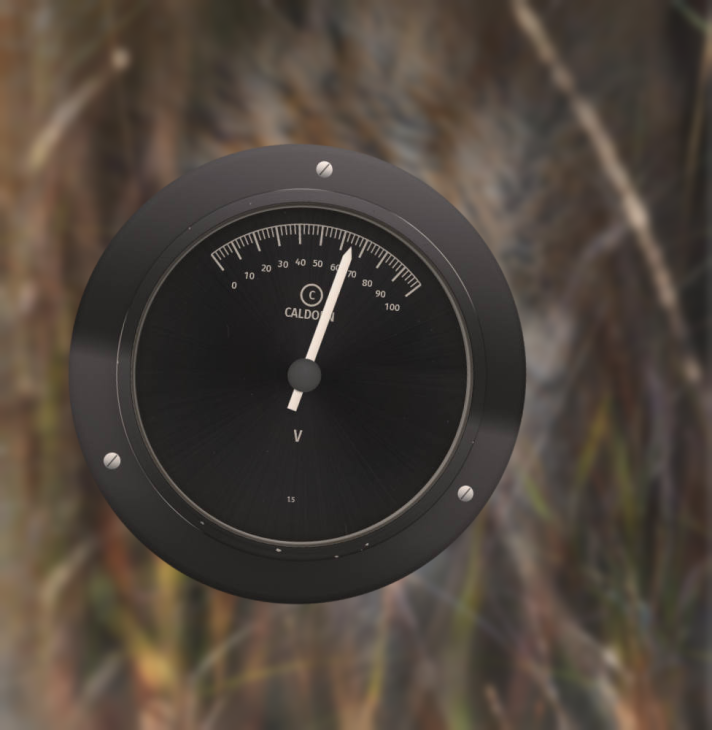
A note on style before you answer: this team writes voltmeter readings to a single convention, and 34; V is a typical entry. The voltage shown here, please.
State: 64; V
